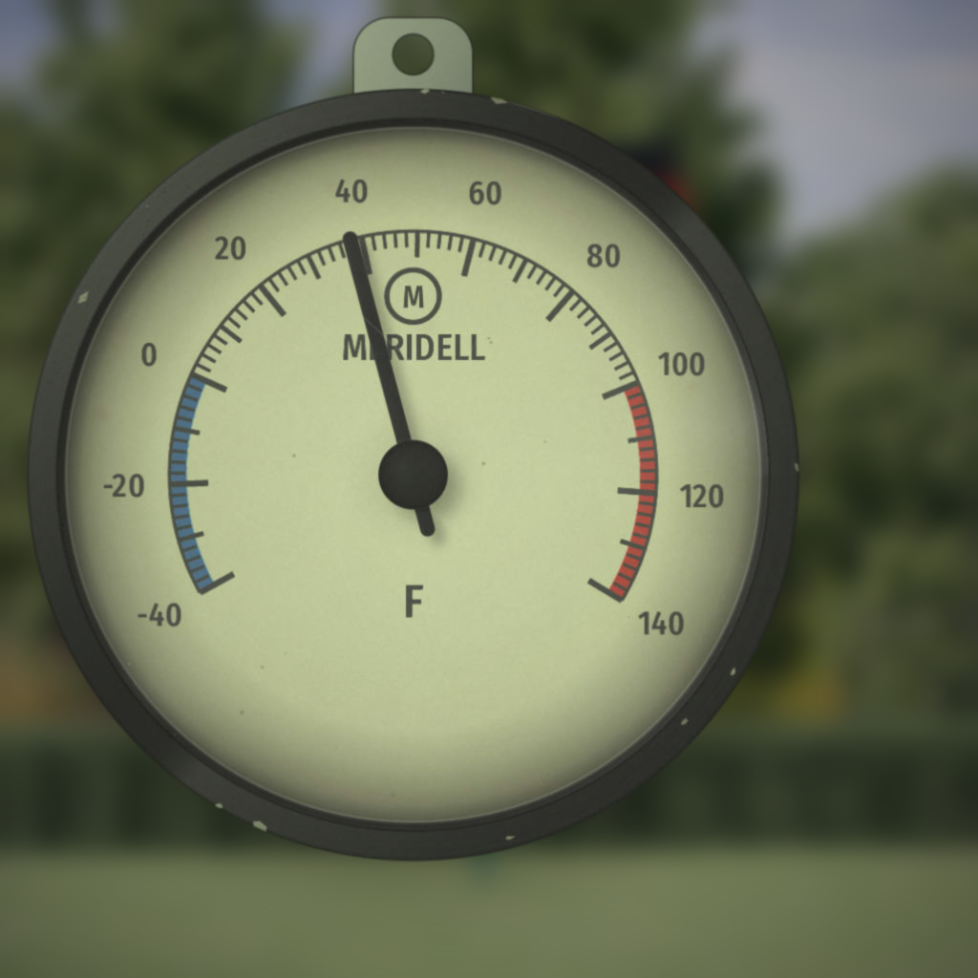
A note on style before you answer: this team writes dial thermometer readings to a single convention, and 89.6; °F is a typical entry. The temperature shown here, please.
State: 38; °F
